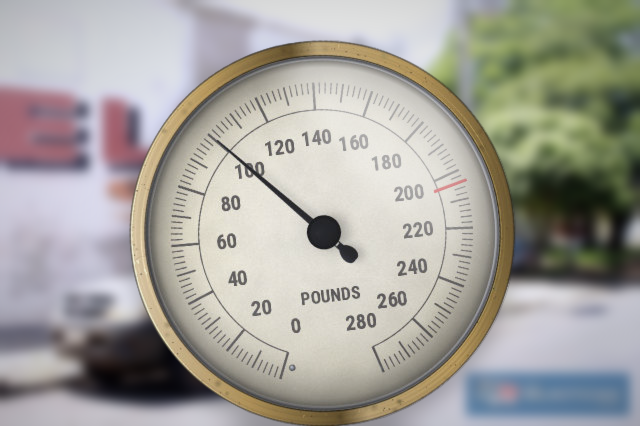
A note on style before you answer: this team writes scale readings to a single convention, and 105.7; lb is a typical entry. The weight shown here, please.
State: 100; lb
